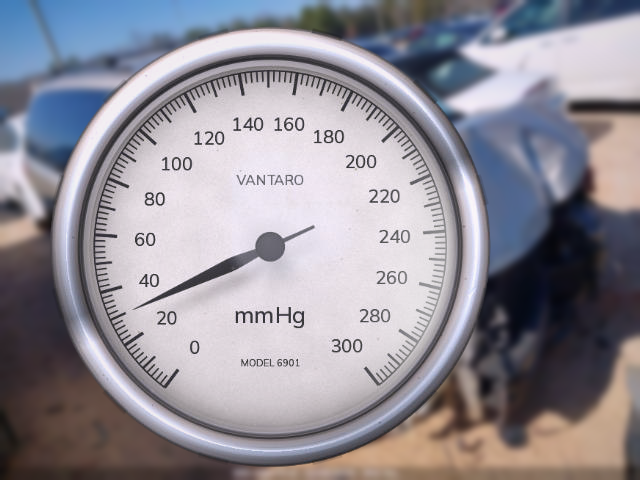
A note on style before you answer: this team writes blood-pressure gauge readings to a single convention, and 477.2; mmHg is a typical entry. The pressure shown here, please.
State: 30; mmHg
